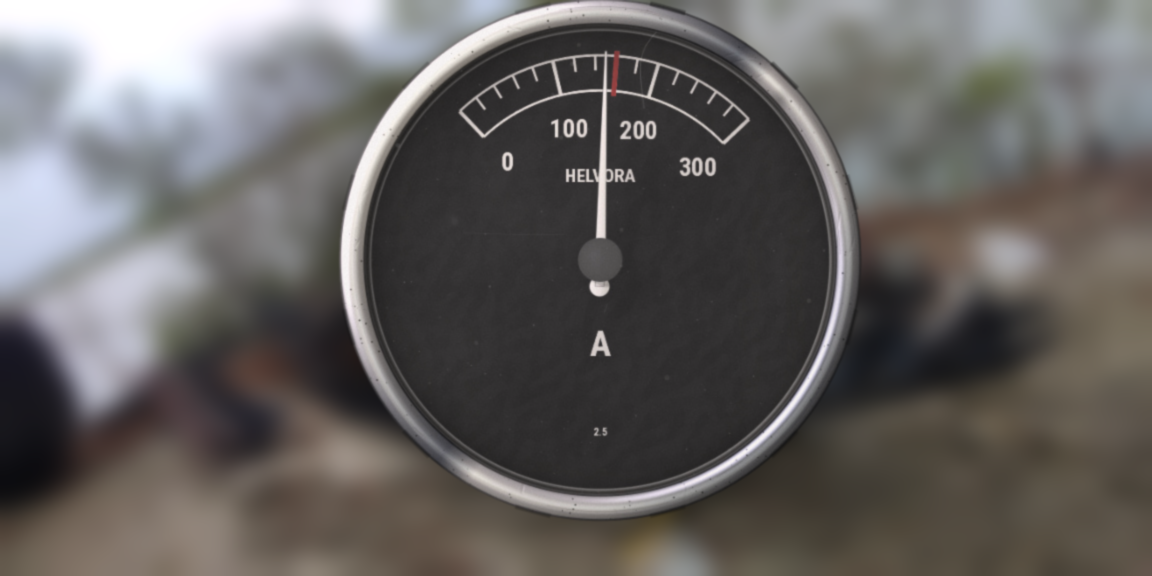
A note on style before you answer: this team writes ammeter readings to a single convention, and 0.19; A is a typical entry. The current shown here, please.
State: 150; A
